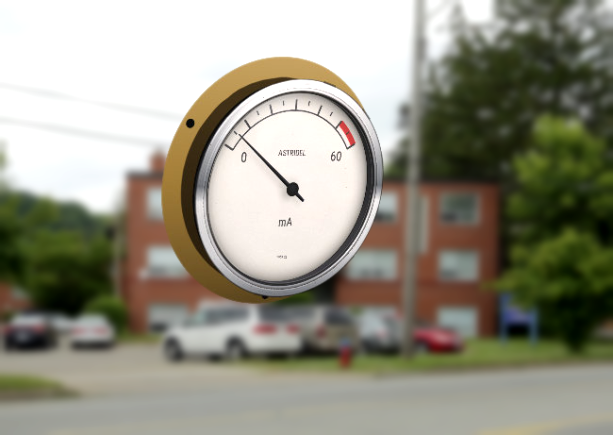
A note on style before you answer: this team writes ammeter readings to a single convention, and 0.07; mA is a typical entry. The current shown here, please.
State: 5; mA
